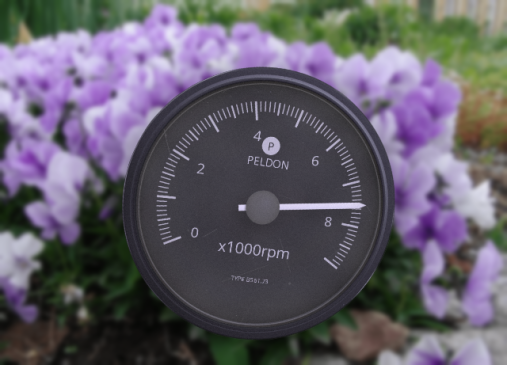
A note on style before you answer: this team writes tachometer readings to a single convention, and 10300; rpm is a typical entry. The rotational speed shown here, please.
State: 7500; rpm
